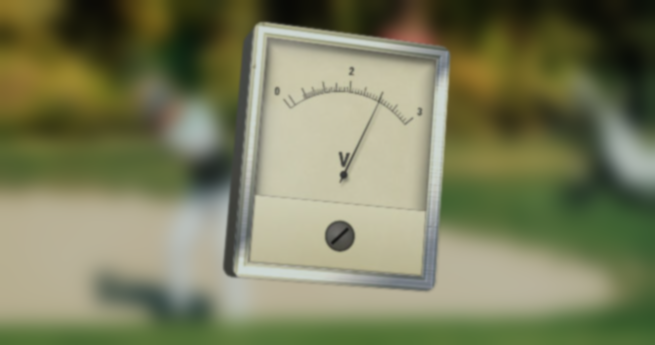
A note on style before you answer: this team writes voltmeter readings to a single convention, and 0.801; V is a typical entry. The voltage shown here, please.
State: 2.5; V
